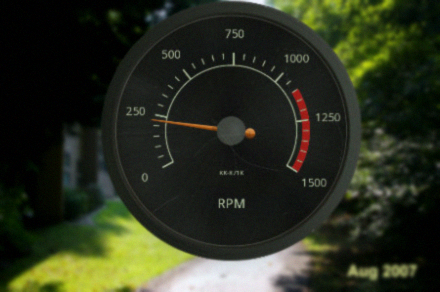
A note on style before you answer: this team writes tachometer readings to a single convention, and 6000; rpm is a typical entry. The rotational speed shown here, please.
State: 225; rpm
